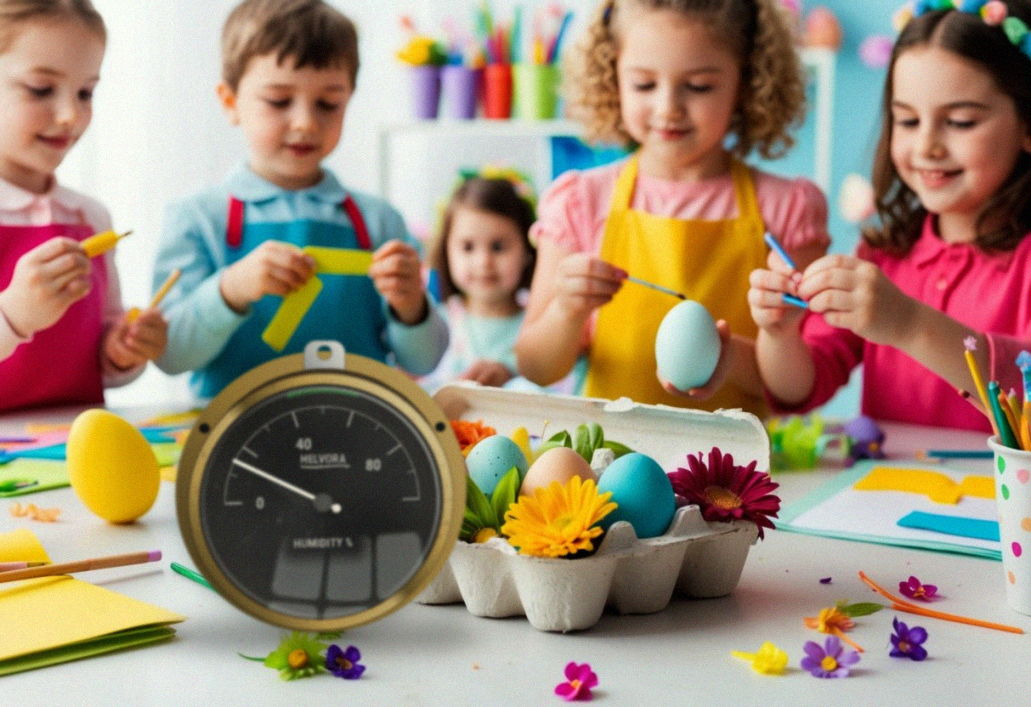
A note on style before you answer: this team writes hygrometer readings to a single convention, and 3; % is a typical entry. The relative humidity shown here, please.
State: 15; %
